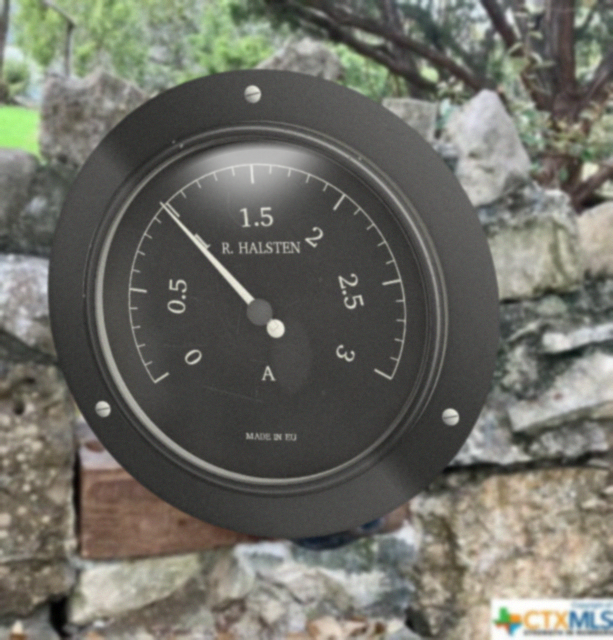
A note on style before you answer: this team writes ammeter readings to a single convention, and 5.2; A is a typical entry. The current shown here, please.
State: 1; A
